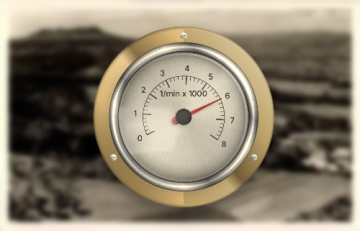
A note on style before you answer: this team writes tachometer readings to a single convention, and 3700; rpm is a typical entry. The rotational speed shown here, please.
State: 6000; rpm
